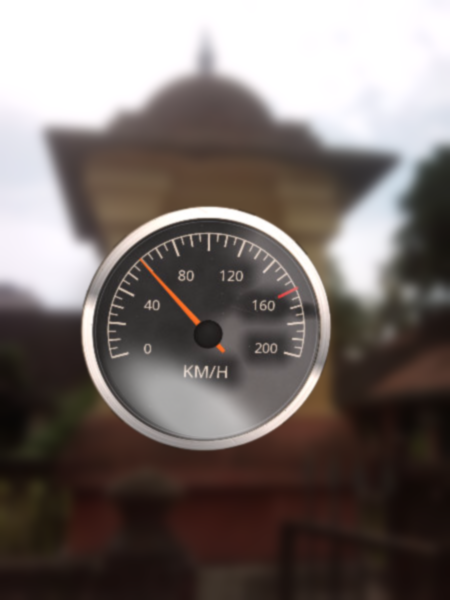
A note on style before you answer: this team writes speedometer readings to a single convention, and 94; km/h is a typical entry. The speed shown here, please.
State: 60; km/h
